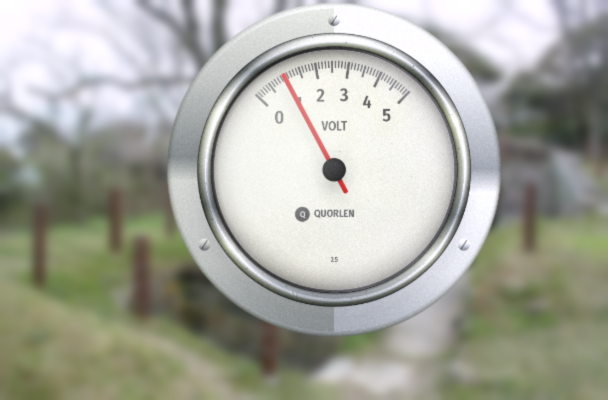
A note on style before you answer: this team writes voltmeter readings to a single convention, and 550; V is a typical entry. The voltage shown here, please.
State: 1; V
